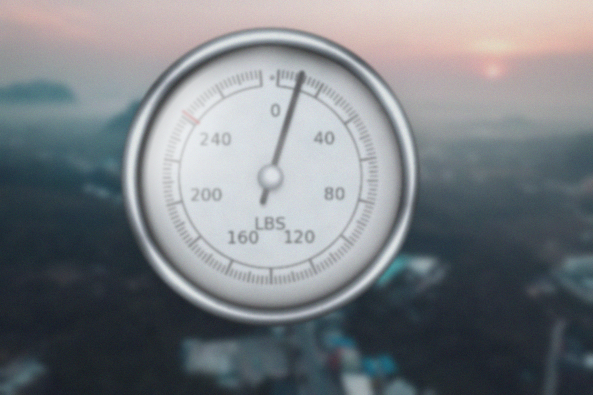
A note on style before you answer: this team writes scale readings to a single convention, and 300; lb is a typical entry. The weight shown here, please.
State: 10; lb
